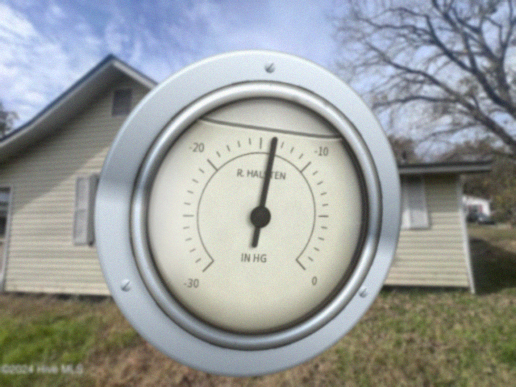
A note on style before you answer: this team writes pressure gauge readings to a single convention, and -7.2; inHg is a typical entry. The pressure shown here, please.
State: -14; inHg
